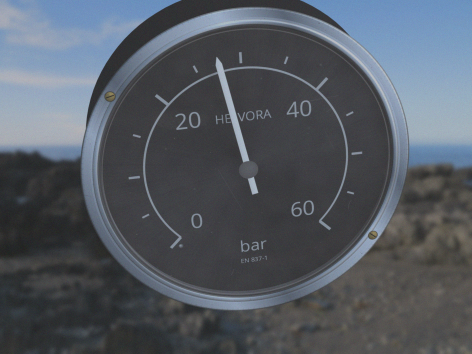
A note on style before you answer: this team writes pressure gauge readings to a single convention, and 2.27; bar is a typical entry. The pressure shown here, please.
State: 27.5; bar
